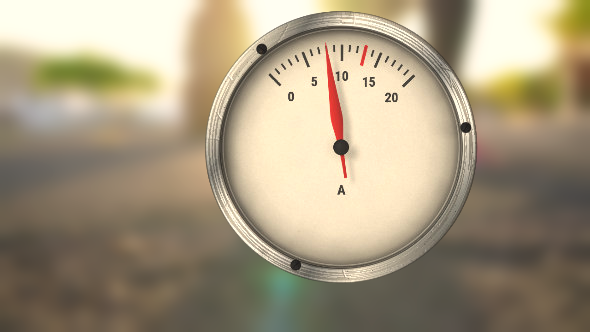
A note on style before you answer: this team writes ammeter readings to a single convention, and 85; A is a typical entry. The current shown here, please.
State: 8; A
